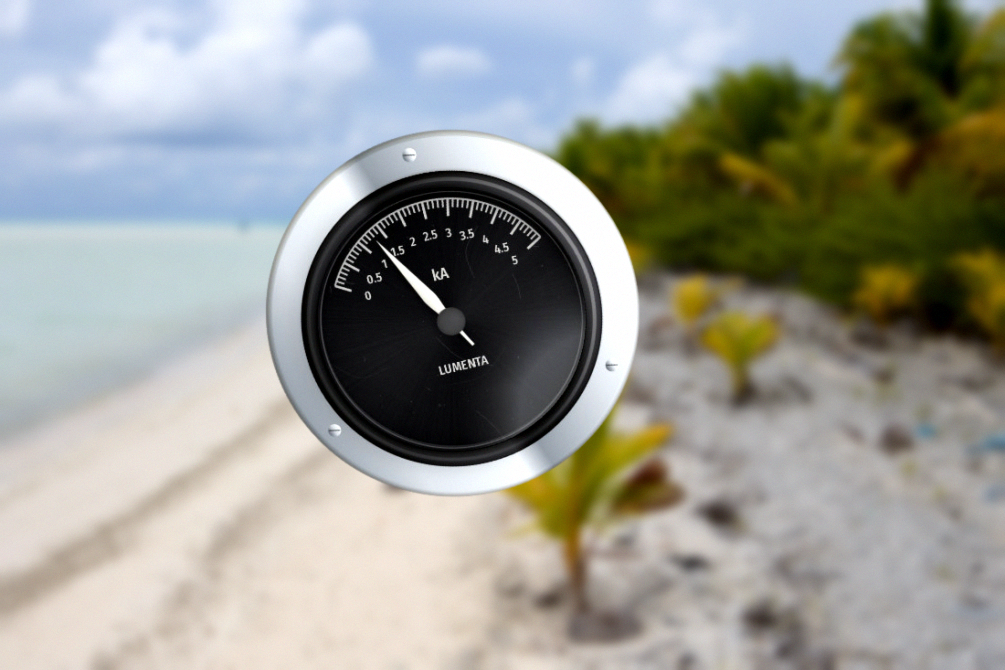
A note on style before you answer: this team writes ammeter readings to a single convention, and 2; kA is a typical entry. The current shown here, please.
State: 1.3; kA
